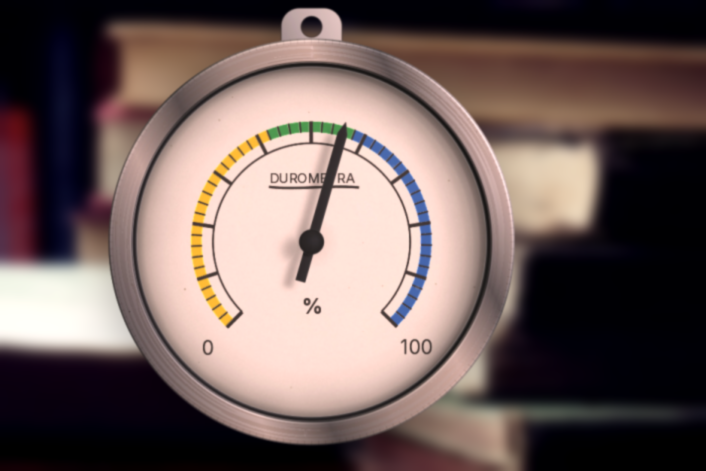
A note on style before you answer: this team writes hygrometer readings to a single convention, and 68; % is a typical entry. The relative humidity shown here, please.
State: 56; %
